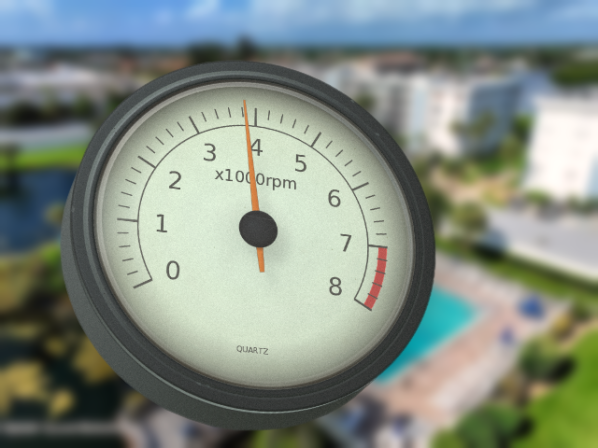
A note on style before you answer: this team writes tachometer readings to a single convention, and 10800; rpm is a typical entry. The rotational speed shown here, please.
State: 3800; rpm
